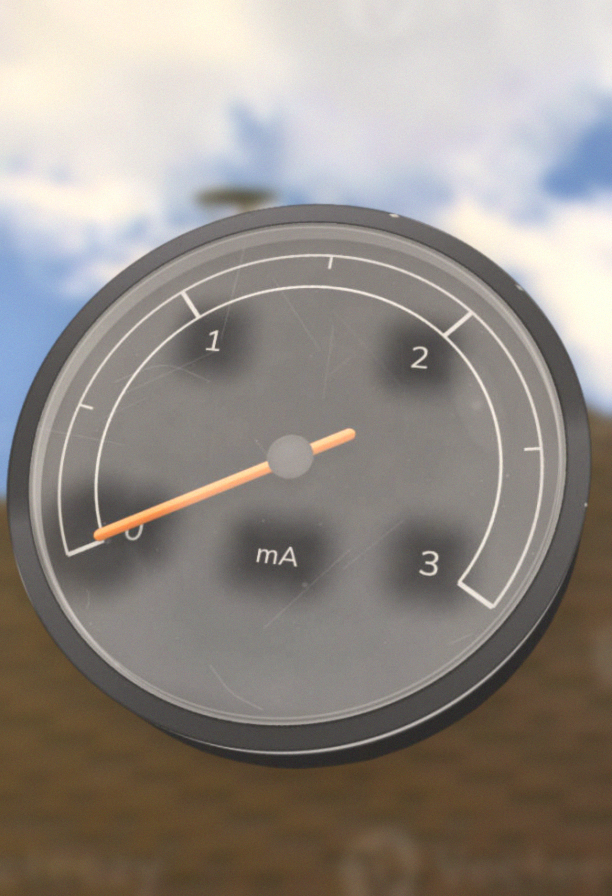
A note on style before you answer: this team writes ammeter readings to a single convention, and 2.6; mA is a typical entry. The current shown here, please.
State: 0; mA
